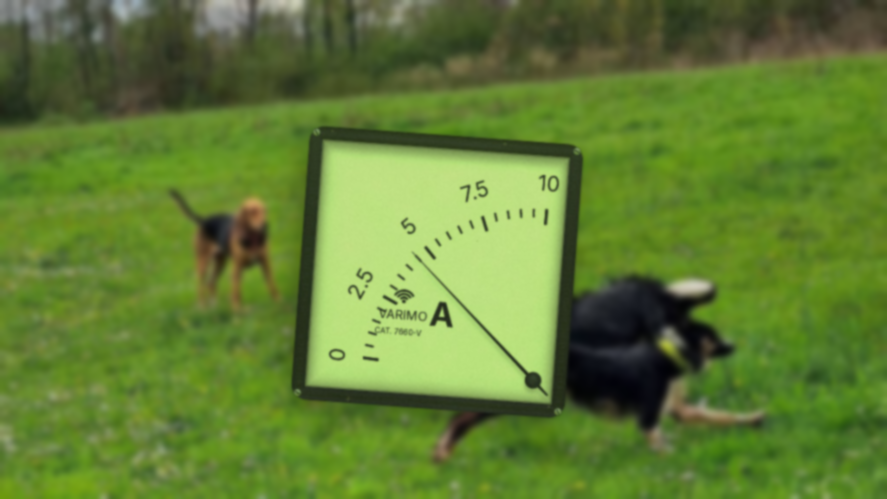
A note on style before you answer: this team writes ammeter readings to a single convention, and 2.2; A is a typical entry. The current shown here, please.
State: 4.5; A
